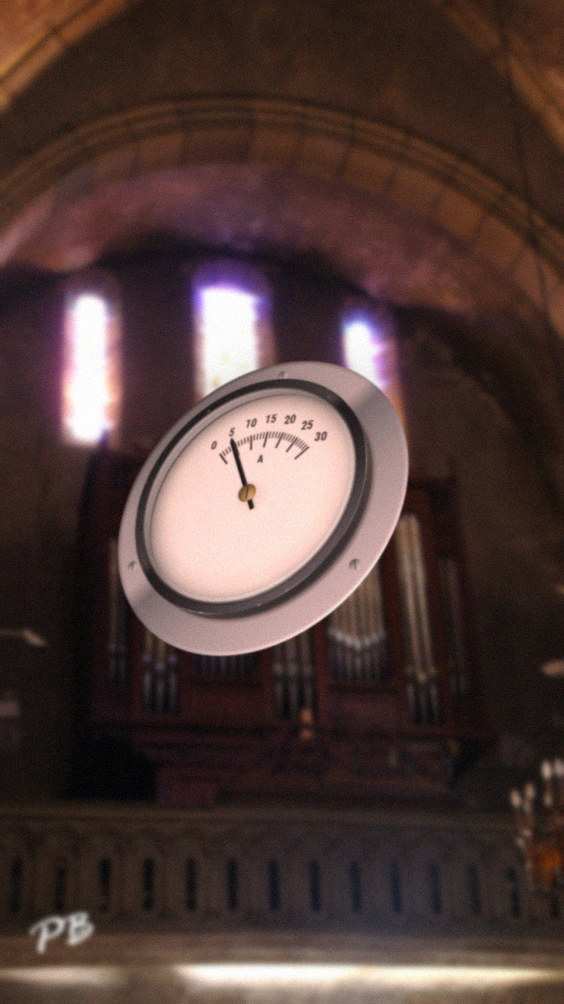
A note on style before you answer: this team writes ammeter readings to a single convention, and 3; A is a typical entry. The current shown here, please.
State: 5; A
